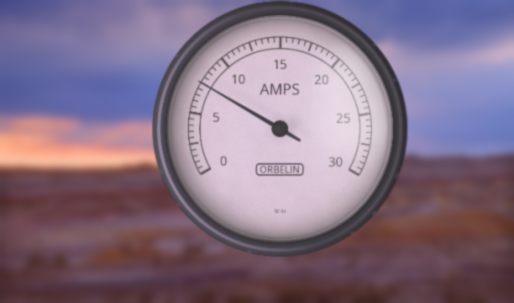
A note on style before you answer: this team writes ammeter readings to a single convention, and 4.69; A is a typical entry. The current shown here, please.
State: 7.5; A
